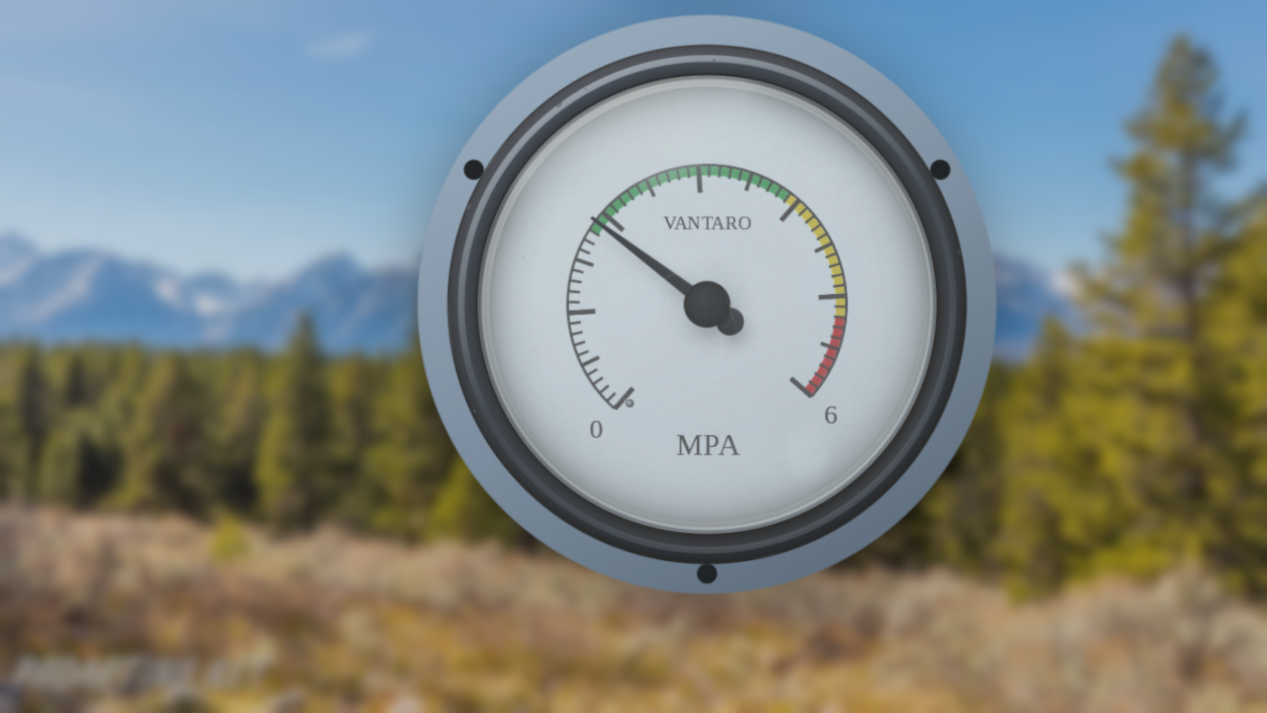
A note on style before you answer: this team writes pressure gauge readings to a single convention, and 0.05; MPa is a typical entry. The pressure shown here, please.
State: 1.9; MPa
